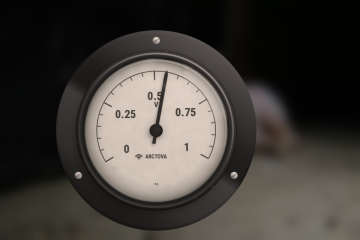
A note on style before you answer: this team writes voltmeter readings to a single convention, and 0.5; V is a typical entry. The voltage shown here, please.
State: 0.55; V
